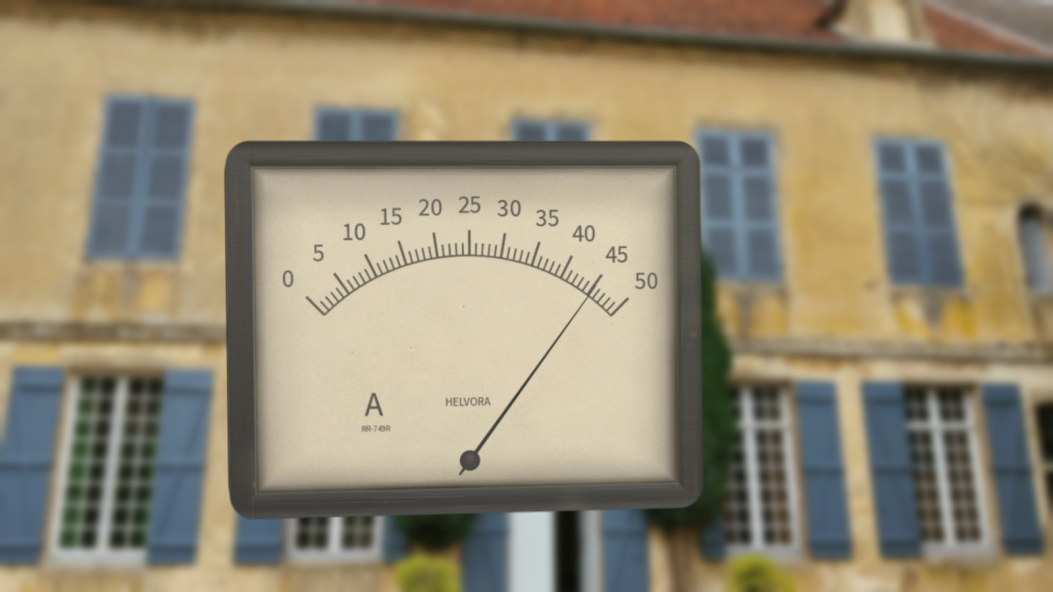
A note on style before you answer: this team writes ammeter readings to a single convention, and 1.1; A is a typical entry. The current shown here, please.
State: 45; A
